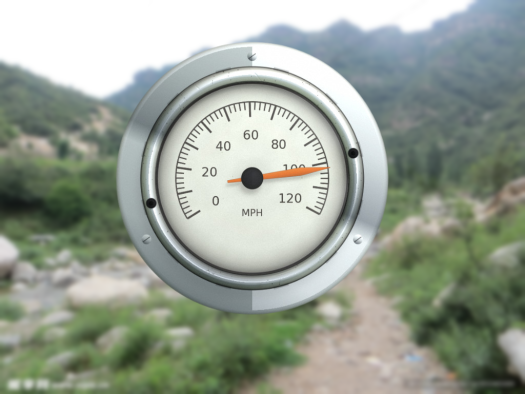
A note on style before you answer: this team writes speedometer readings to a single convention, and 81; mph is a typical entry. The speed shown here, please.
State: 102; mph
